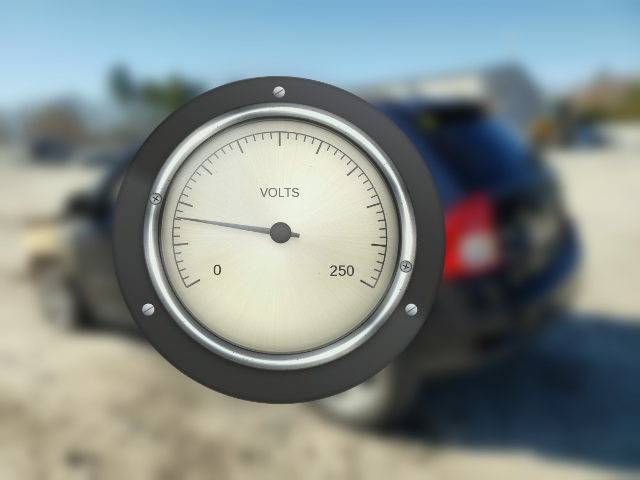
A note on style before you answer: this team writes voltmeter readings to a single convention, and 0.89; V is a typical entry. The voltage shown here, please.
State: 40; V
